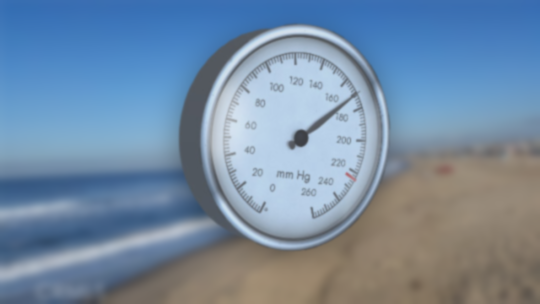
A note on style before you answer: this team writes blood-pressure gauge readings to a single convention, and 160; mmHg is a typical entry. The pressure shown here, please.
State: 170; mmHg
